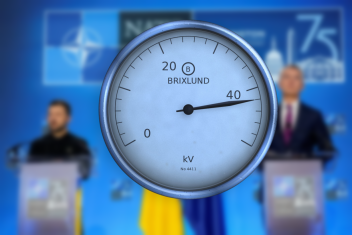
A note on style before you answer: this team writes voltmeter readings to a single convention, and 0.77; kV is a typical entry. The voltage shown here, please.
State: 42; kV
